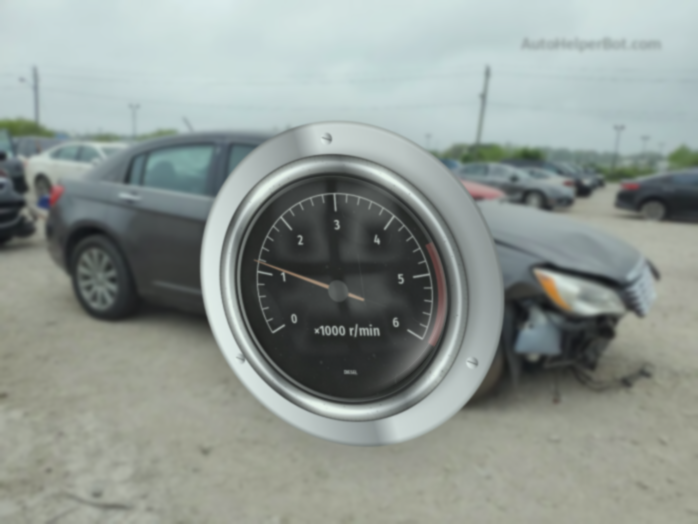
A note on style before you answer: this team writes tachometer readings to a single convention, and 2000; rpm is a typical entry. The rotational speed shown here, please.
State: 1200; rpm
